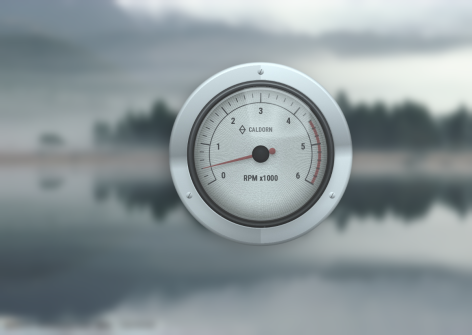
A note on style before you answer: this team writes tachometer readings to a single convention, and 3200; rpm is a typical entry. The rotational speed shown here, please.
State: 400; rpm
